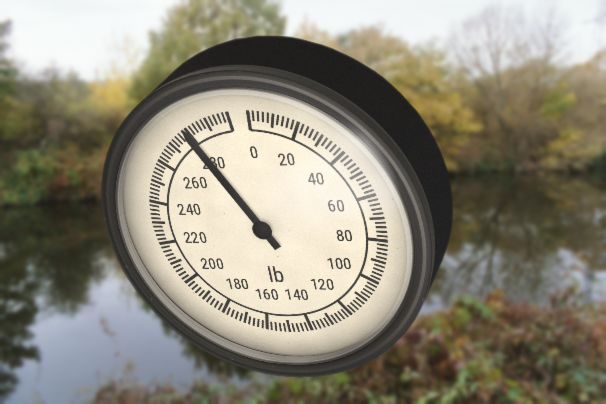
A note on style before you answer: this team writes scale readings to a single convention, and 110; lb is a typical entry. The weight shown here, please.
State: 280; lb
